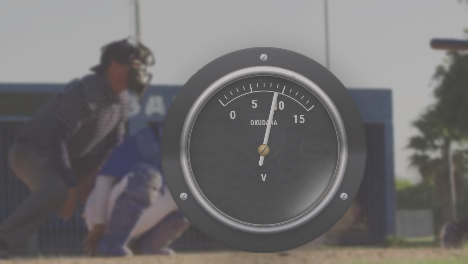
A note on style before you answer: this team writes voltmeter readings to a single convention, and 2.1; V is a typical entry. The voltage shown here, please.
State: 9; V
